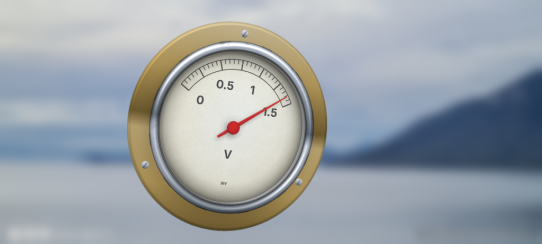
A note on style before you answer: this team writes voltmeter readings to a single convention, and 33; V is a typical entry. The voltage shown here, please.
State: 1.4; V
